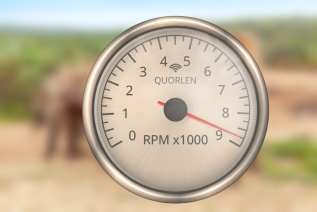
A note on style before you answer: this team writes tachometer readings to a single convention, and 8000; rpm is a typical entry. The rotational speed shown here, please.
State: 8750; rpm
